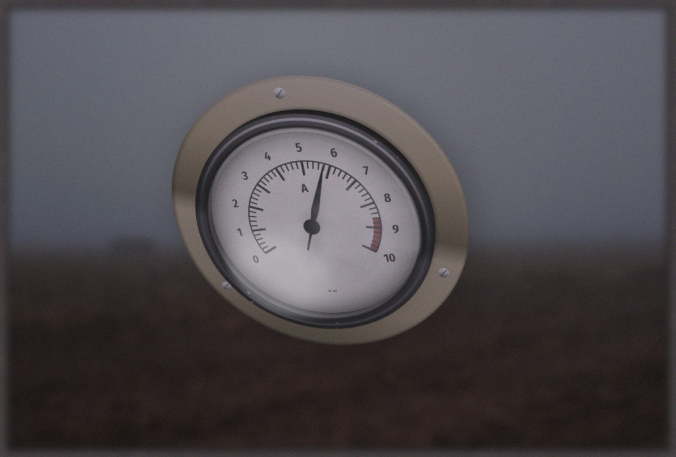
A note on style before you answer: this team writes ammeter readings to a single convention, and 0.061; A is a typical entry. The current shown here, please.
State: 5.8; A
